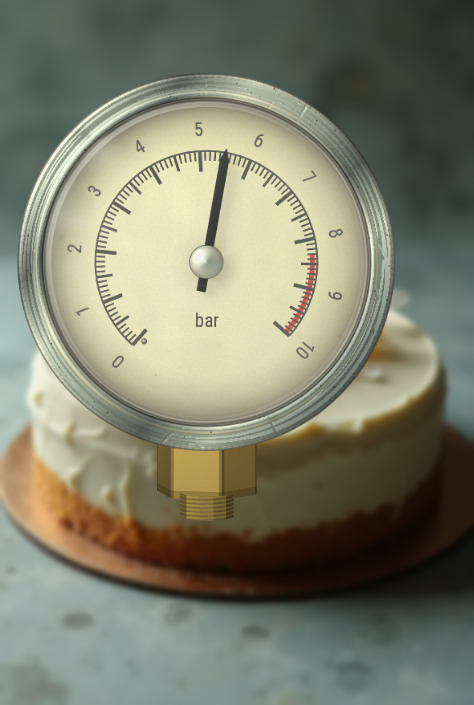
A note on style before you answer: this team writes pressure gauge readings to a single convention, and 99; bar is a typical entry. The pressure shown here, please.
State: 5.5; bar
